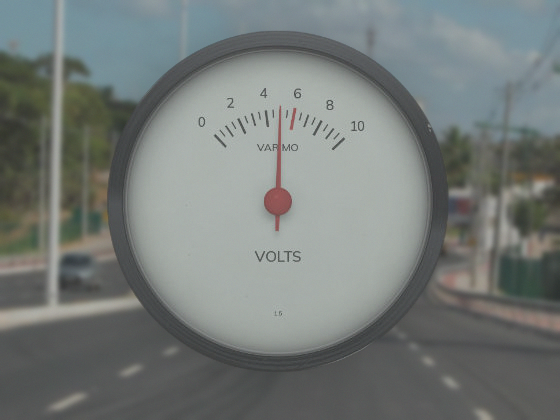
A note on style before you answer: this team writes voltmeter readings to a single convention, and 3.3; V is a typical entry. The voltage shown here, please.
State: 5; V
